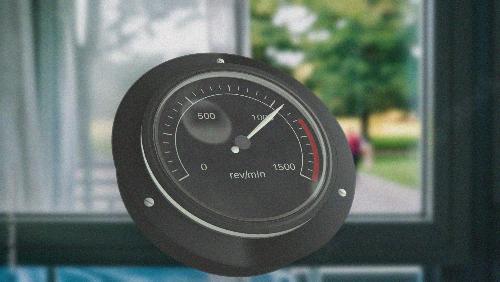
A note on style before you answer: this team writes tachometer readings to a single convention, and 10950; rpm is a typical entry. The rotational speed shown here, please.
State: 1050; rpm
